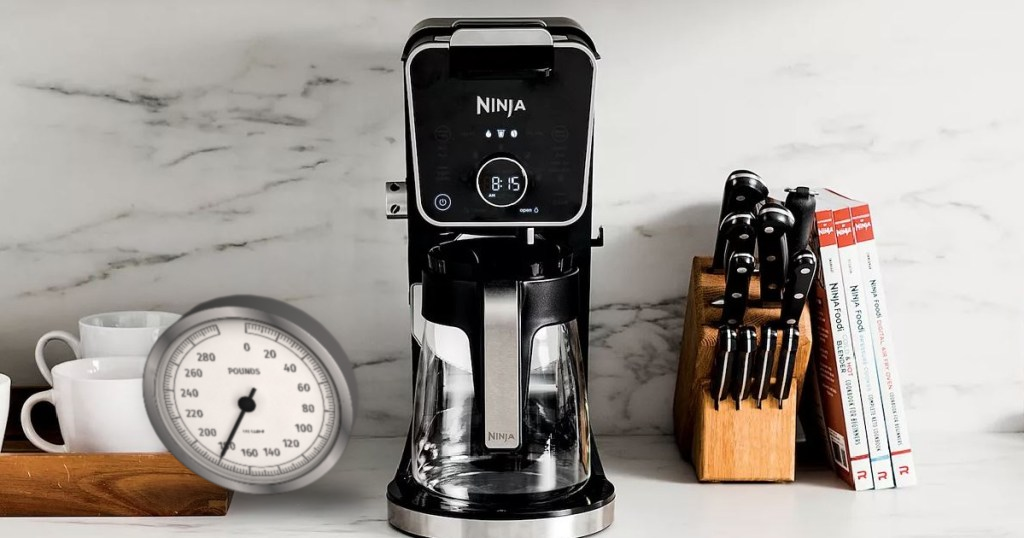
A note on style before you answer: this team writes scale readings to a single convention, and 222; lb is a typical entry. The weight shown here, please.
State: 180; lb
